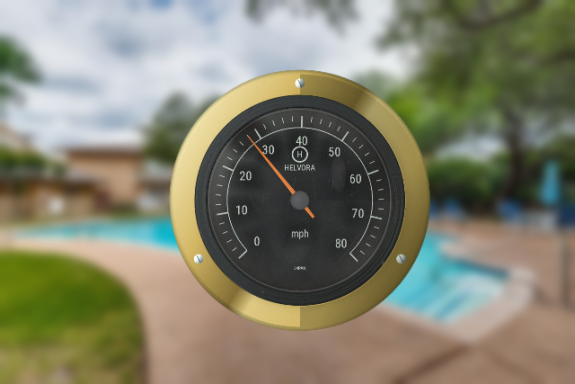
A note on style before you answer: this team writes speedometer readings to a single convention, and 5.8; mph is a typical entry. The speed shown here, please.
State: 28; mph
